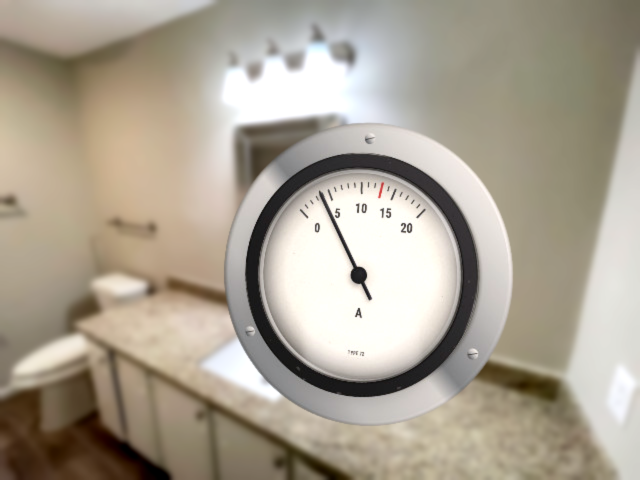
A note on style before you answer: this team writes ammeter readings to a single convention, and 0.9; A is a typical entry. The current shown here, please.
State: 4; A
